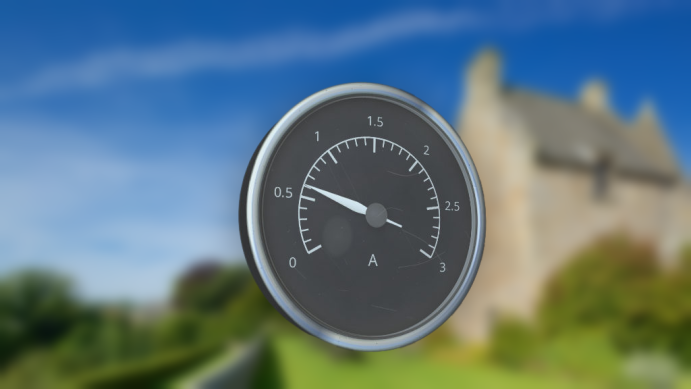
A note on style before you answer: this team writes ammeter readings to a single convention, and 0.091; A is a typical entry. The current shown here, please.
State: 0.6; A
